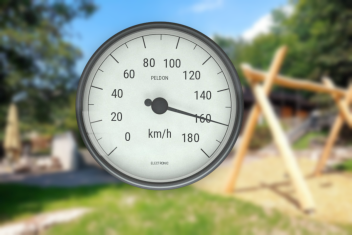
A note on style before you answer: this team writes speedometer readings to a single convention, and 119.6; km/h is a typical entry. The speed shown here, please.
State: 160; km/h
